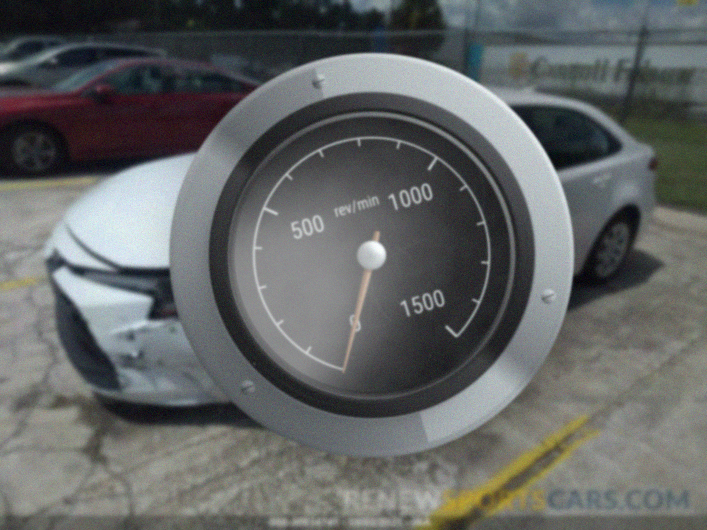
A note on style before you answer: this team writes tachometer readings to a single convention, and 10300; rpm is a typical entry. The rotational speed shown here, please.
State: 0; rpm
